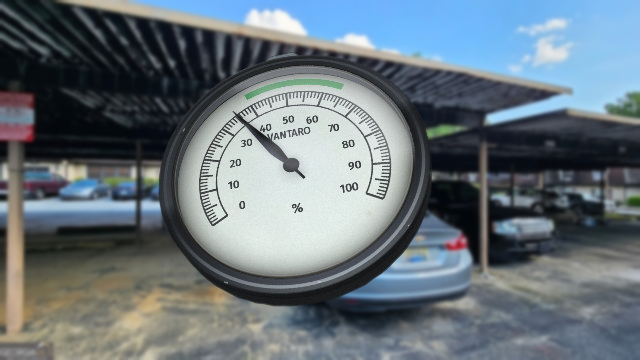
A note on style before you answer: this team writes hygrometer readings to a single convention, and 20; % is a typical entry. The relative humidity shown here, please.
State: 35; %
